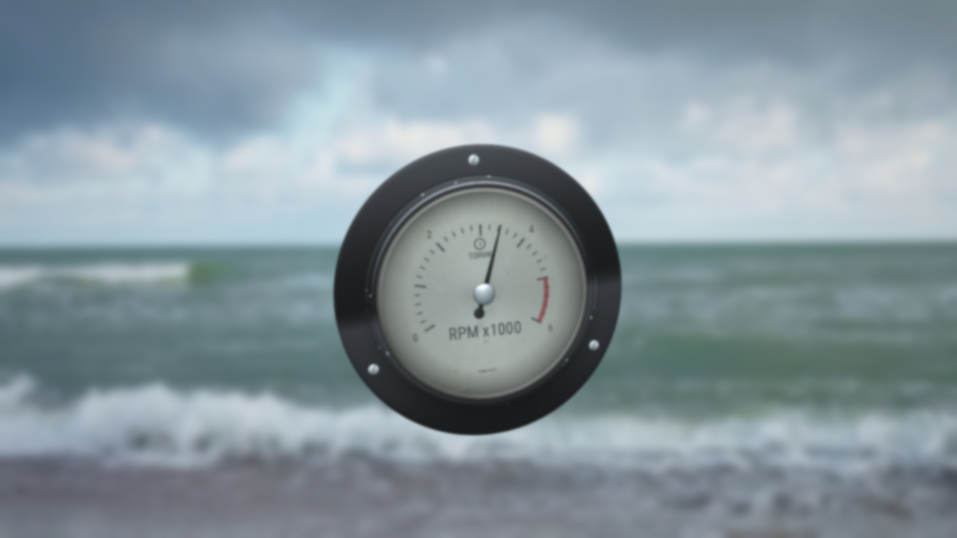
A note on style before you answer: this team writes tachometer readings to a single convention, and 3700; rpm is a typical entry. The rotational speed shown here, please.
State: 3400; rpm
